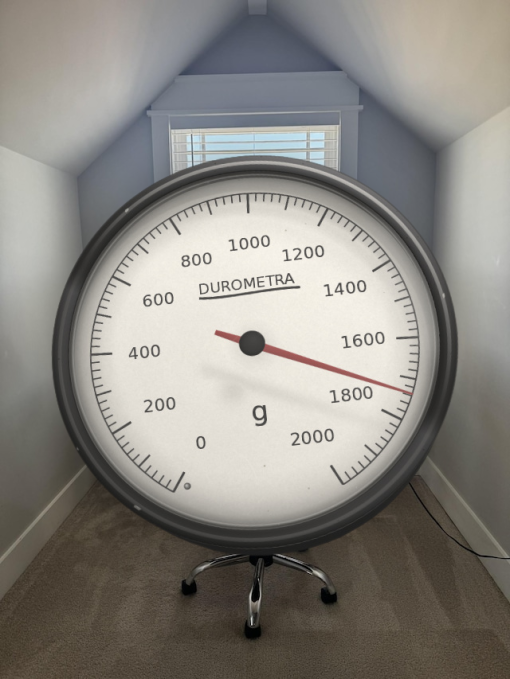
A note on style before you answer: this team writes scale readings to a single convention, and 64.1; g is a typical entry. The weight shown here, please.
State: 1740; g
